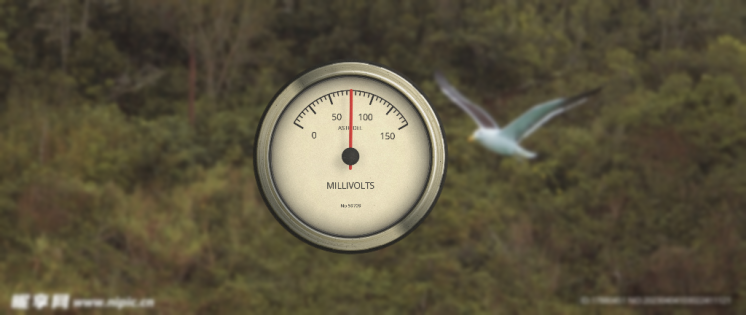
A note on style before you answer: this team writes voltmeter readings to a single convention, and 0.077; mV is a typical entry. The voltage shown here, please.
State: 75; mV
